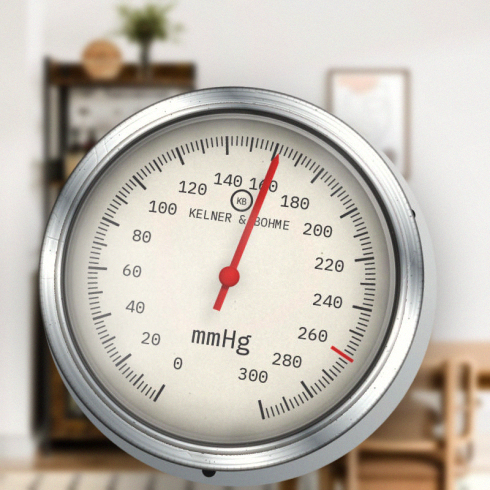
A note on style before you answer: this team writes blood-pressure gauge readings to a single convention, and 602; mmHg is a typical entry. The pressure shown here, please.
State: 162; mmHg
